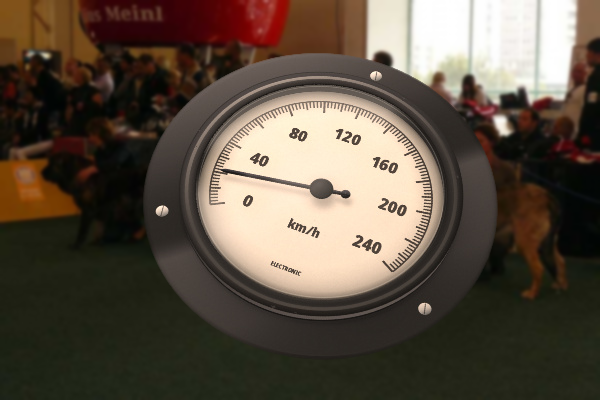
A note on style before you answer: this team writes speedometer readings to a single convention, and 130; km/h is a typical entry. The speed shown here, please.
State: 20; km/h
